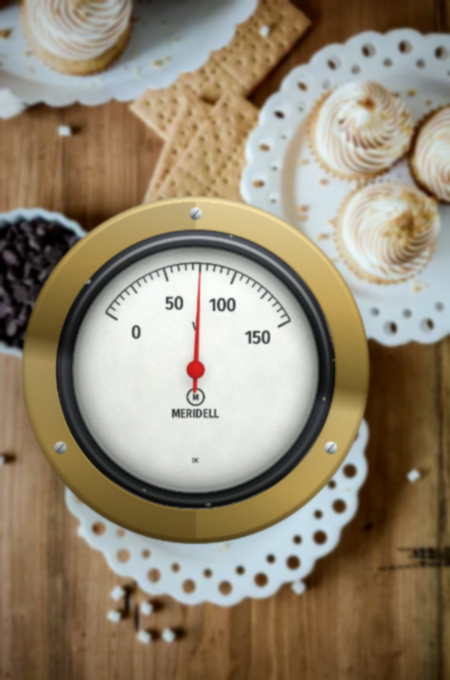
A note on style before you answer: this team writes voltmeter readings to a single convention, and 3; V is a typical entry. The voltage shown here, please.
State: 75; V
